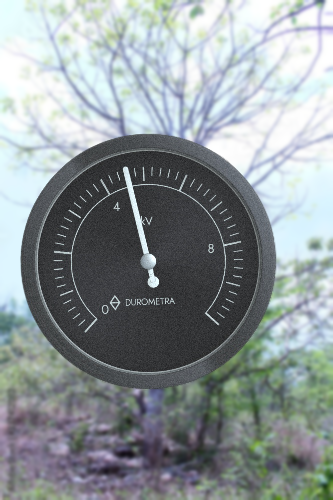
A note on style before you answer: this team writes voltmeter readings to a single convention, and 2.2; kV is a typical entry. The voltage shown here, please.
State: 4.6; kV
